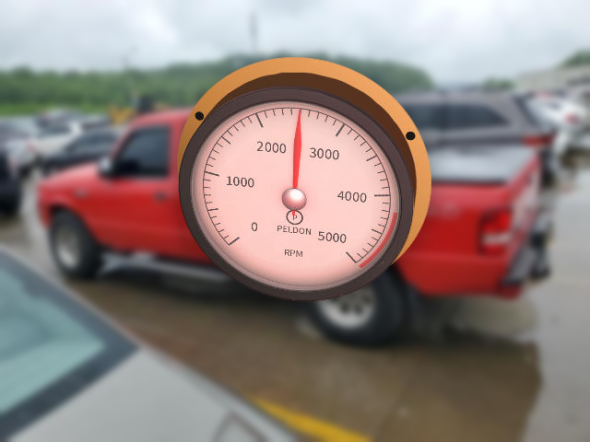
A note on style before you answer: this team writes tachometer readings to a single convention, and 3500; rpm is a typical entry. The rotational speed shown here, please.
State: 2500; rpm
